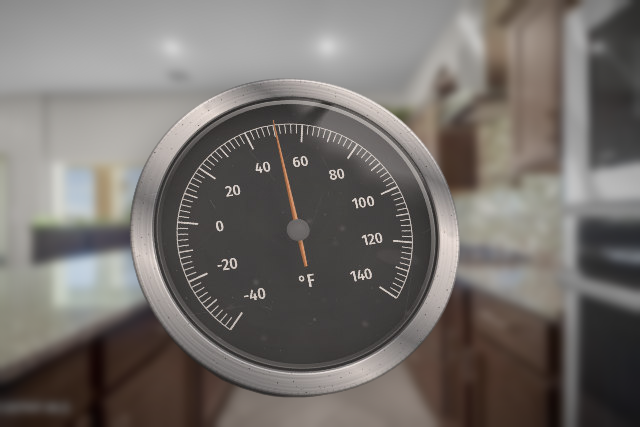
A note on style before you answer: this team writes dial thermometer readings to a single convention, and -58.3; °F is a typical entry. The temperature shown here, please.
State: 50; °F
